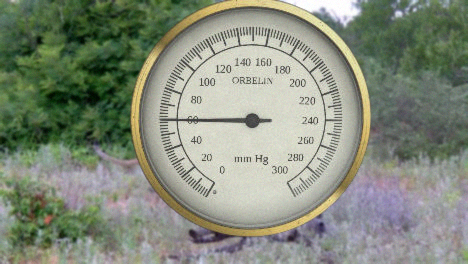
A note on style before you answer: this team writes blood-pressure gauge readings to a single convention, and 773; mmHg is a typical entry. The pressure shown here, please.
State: 60; mmHg
